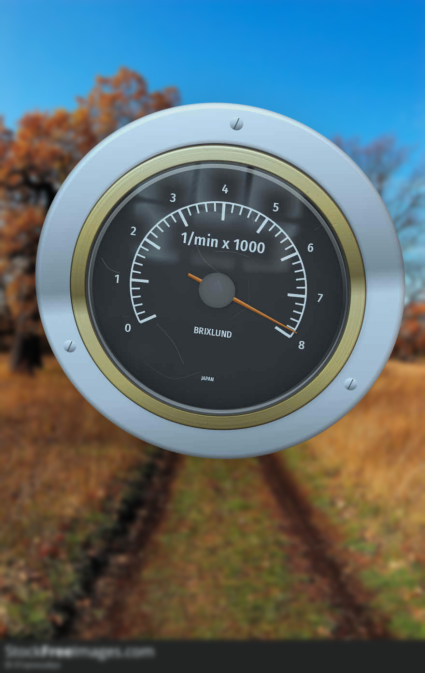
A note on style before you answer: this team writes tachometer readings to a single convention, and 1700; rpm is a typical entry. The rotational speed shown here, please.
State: 7800; rpm
